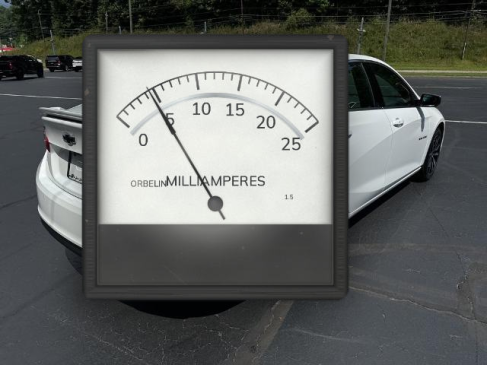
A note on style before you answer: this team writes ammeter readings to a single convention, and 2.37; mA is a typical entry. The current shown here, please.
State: 4.5; mA
